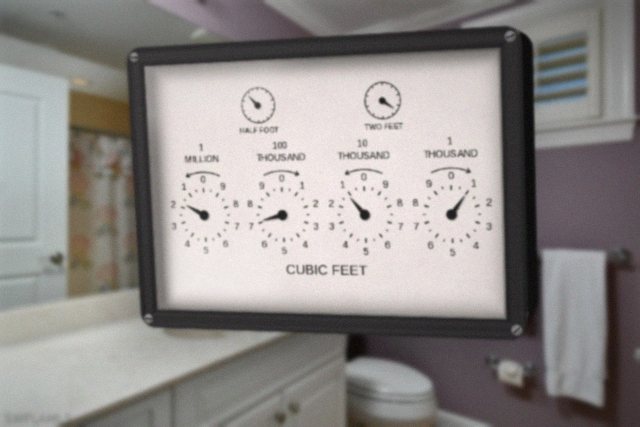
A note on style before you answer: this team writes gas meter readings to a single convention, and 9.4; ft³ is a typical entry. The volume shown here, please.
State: 171100; ft³
